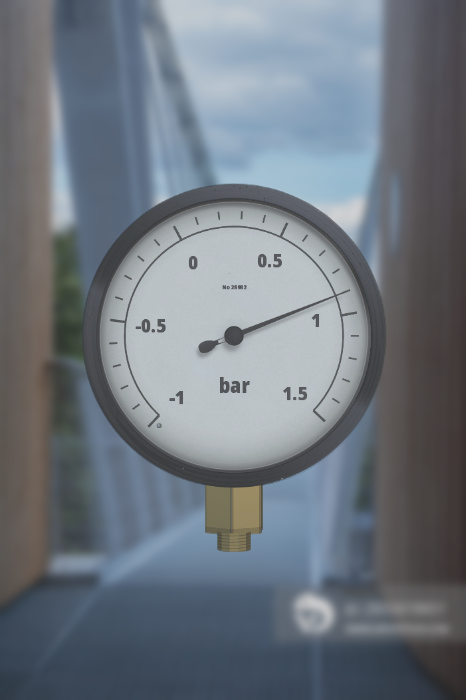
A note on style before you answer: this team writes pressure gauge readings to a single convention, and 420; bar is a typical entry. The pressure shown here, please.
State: 0.9; bar
